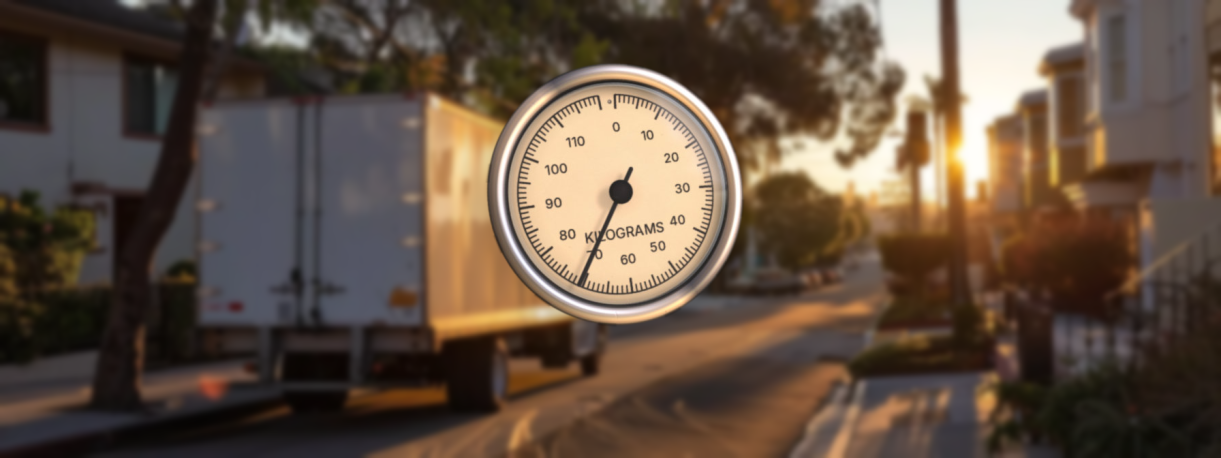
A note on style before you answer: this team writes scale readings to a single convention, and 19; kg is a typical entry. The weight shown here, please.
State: 71; kg
